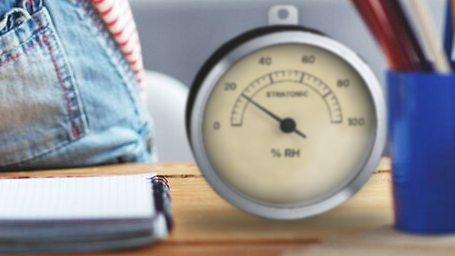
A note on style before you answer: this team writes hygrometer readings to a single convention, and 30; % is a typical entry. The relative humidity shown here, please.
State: 20; %
